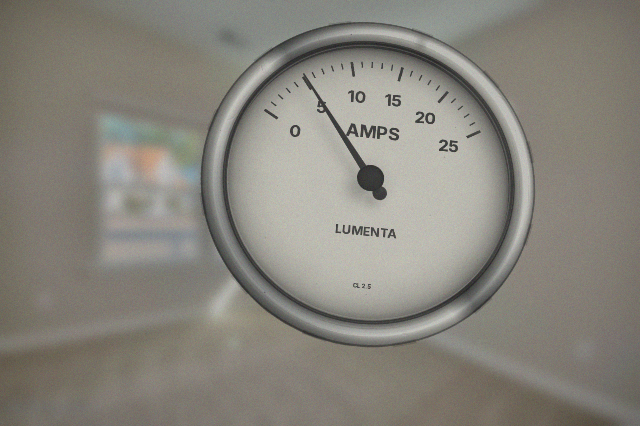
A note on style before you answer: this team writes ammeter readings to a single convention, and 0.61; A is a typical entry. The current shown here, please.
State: 5; A
